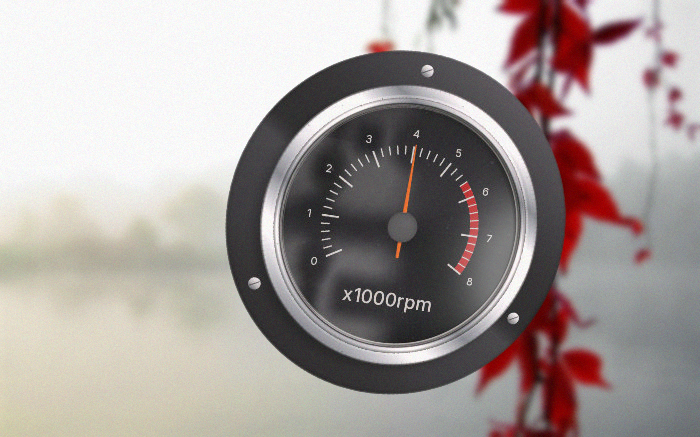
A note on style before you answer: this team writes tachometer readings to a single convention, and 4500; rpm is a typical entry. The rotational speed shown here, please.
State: 4000; rpm
